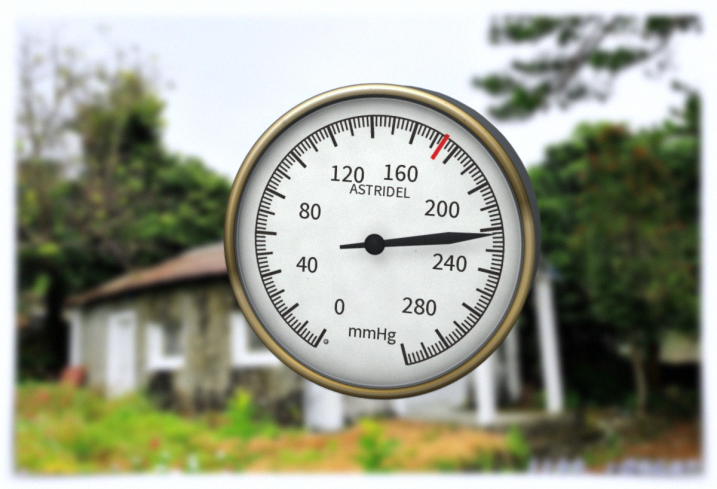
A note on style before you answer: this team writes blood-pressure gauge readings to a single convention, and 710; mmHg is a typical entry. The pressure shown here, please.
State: 222; mmHg
